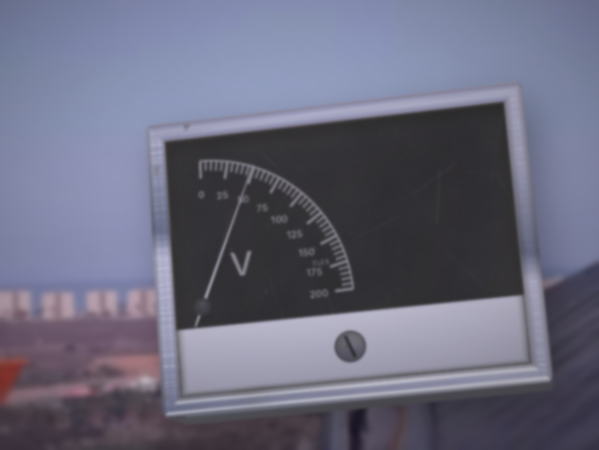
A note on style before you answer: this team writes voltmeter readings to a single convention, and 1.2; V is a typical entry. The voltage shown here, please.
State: 50; V
